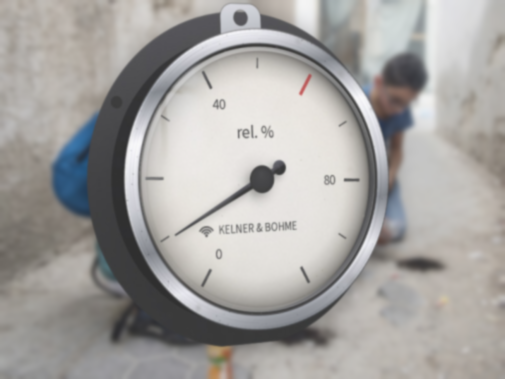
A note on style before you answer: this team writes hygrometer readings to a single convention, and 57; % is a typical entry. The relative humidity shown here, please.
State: 10; %
